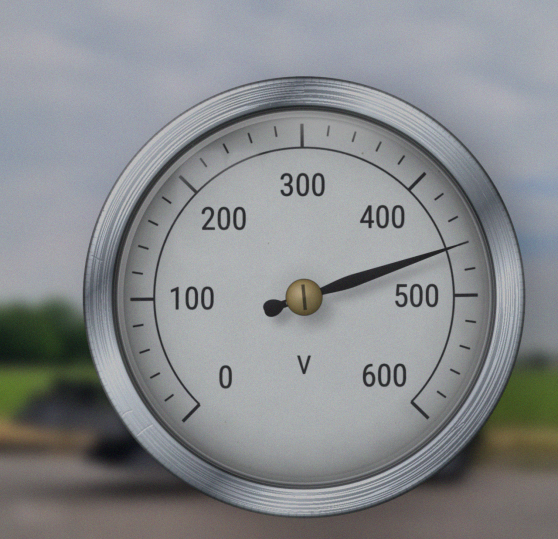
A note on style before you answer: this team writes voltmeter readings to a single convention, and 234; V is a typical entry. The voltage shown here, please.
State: 460; V
